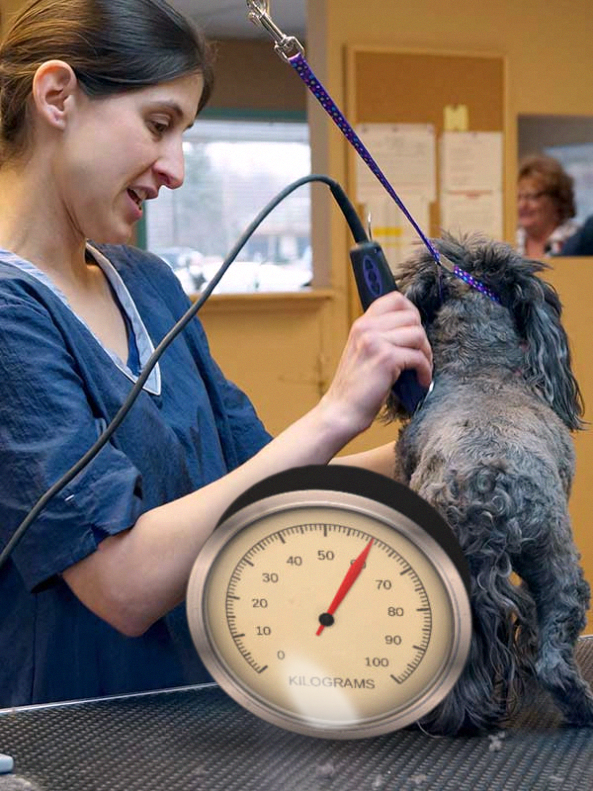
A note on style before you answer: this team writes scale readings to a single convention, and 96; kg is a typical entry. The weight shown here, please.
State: 60; kg
